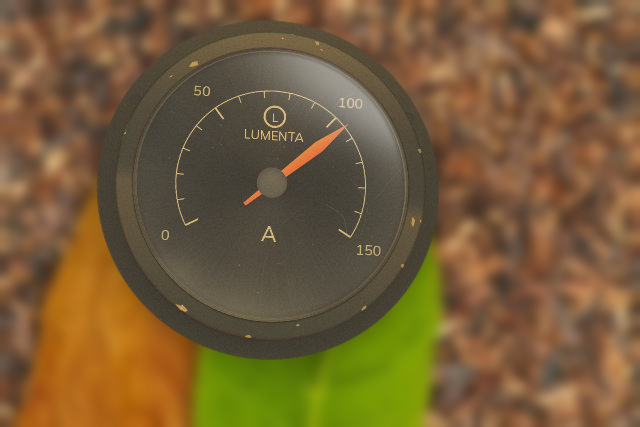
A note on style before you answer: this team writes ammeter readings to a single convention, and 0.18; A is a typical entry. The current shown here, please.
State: 105; A
